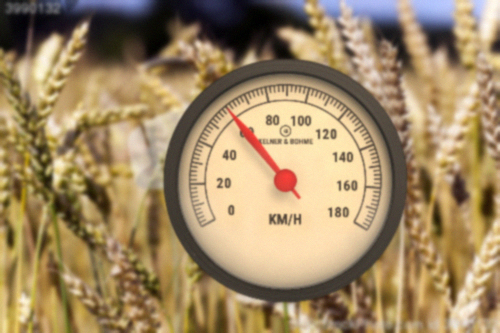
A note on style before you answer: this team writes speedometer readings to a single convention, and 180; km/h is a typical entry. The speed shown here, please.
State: 60; km/h
